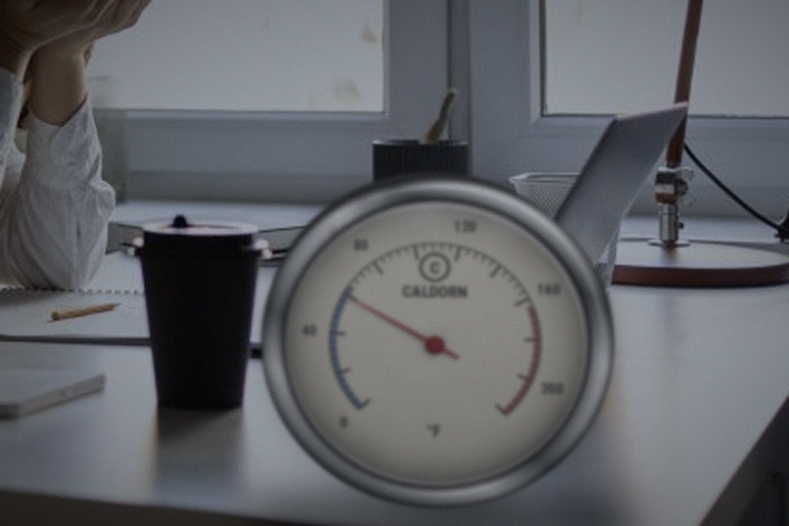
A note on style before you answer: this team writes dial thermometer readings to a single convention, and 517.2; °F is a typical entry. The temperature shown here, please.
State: 60; °F
